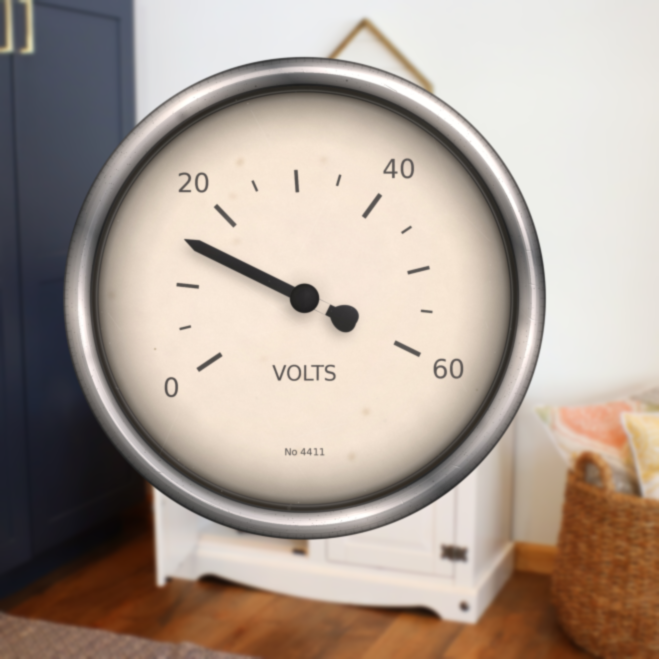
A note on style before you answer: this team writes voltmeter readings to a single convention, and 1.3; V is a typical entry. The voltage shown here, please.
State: 15; V
